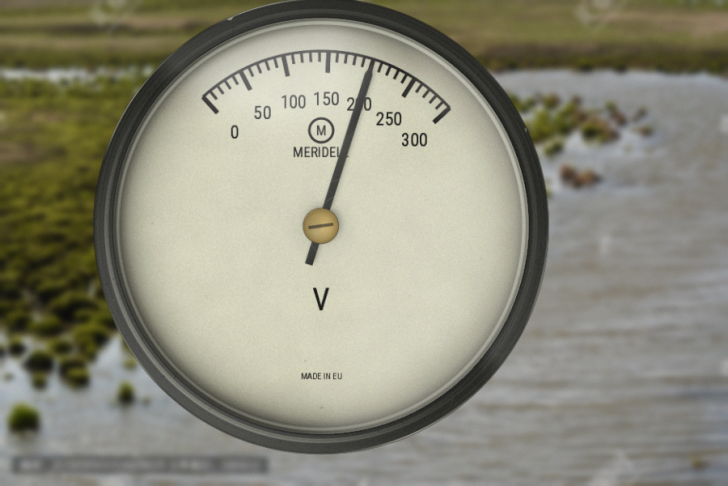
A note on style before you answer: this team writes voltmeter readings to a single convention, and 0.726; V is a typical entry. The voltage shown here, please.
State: 200; V
